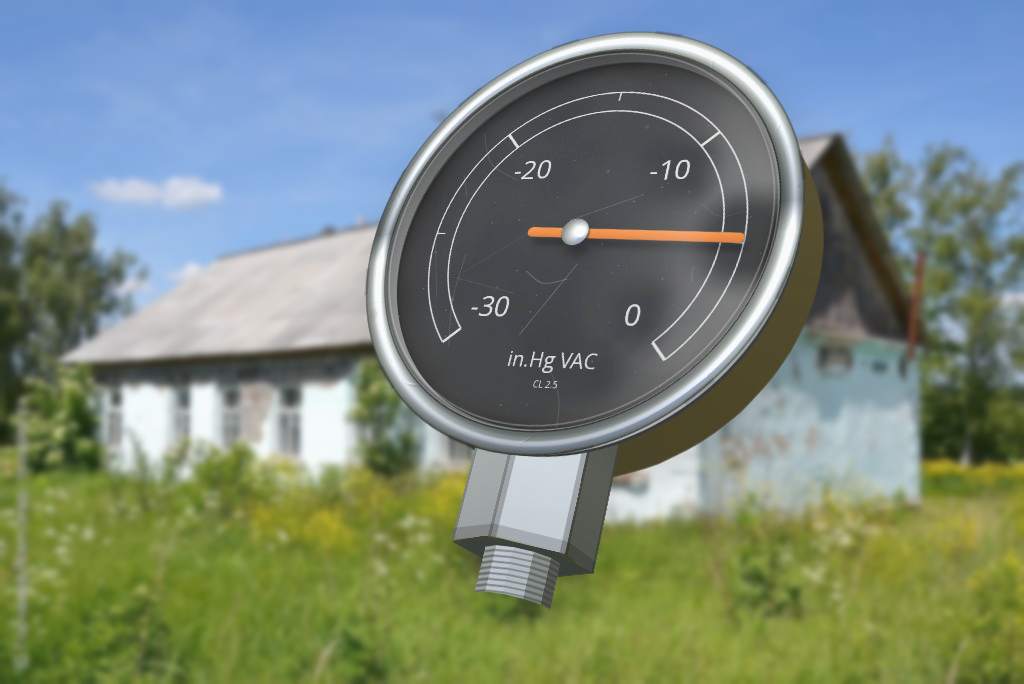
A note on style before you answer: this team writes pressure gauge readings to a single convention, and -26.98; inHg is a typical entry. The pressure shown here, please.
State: -5; inHg
